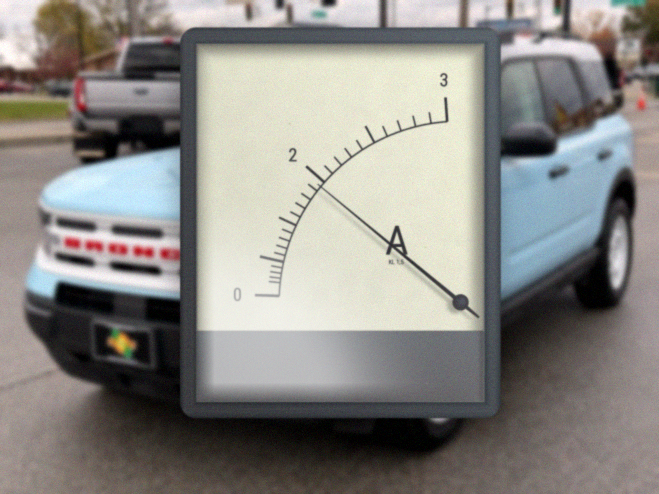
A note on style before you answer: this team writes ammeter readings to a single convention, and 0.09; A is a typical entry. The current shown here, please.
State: 1.95; A
